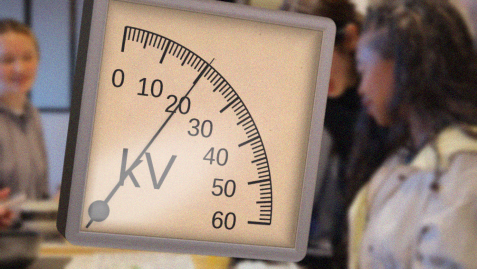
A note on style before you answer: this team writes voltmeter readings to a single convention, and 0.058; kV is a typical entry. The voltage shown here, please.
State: 20; kV
